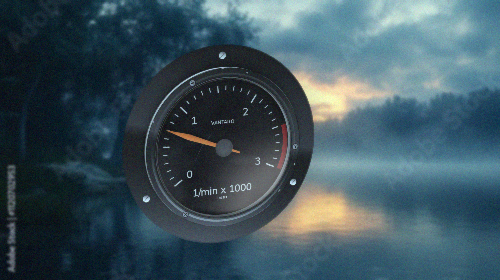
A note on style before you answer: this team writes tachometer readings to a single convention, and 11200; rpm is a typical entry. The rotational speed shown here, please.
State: 700; rpm
